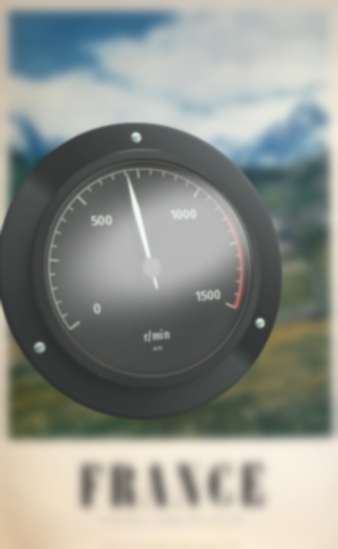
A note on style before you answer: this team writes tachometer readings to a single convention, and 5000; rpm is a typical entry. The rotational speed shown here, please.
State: 700; rpm
